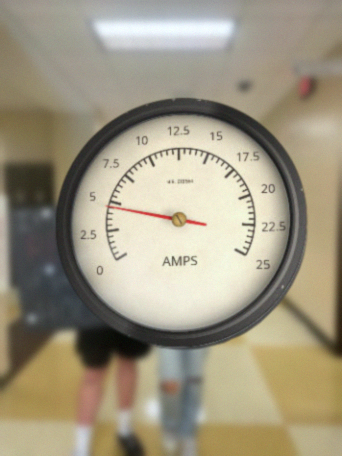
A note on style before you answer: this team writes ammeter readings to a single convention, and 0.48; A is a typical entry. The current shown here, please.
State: 4.5; A
